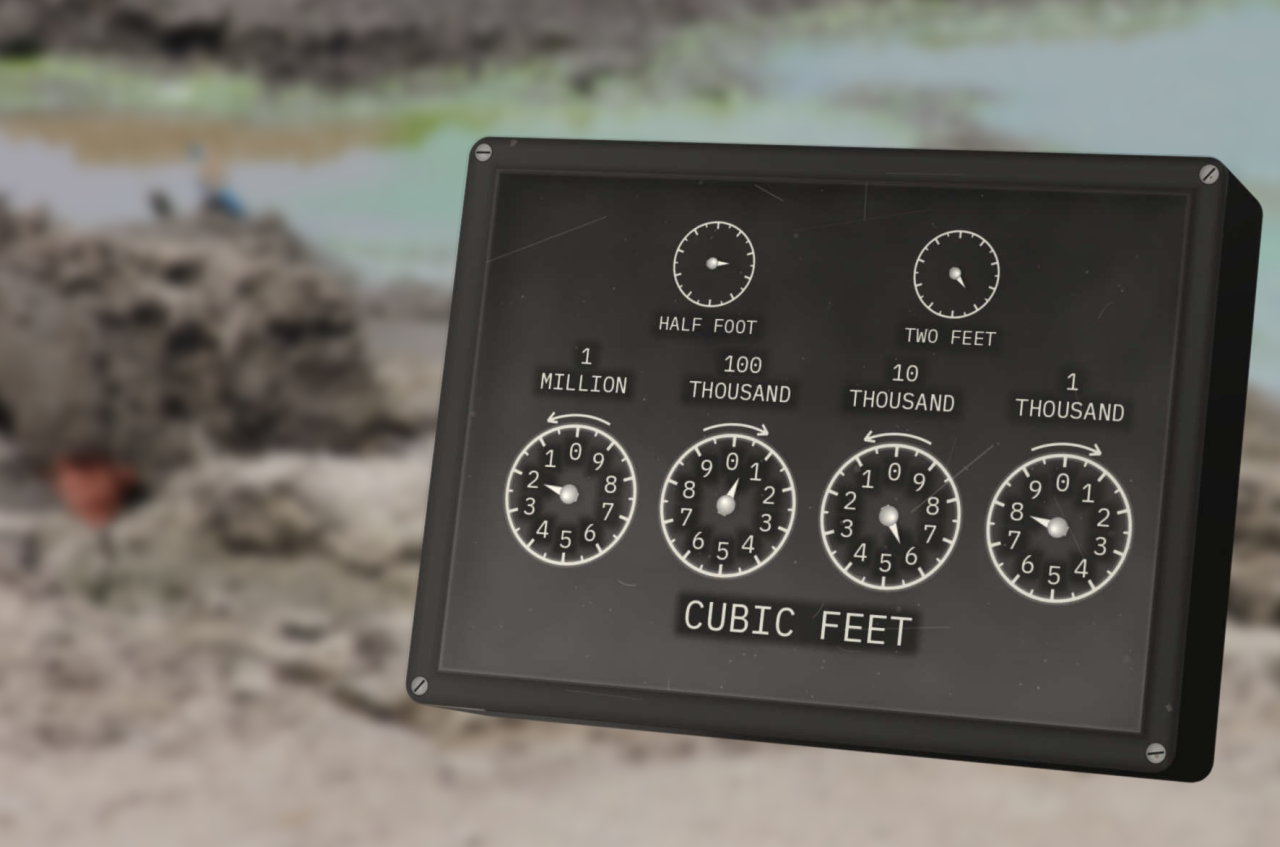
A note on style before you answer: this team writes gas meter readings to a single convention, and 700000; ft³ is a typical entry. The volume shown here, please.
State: 205800; ft³
